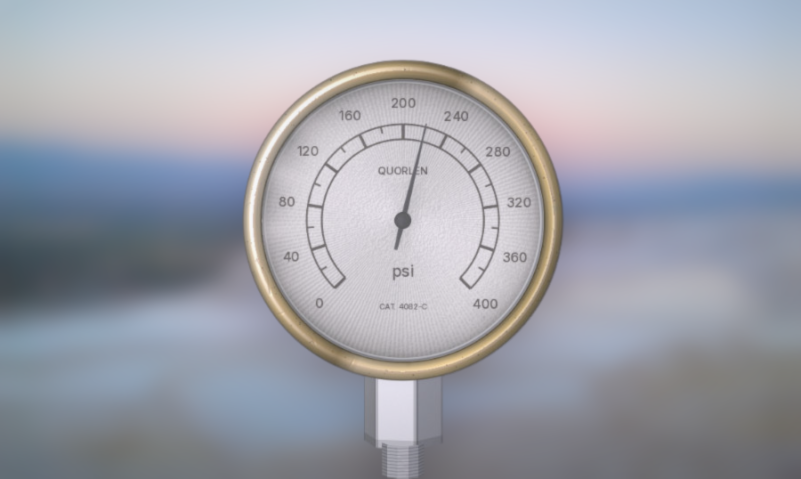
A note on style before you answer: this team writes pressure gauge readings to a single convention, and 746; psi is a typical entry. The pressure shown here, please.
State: 220; psi
